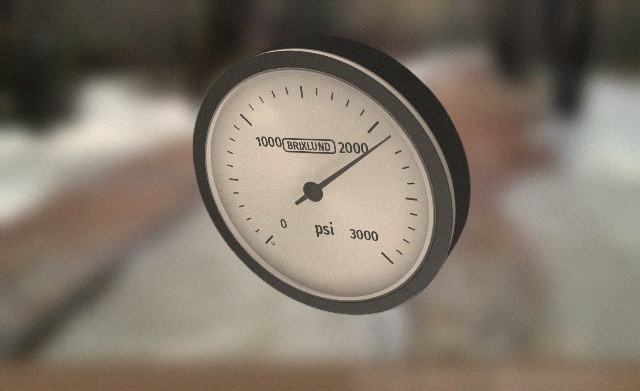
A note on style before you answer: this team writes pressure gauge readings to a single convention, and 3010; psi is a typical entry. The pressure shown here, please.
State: 2100; psi
